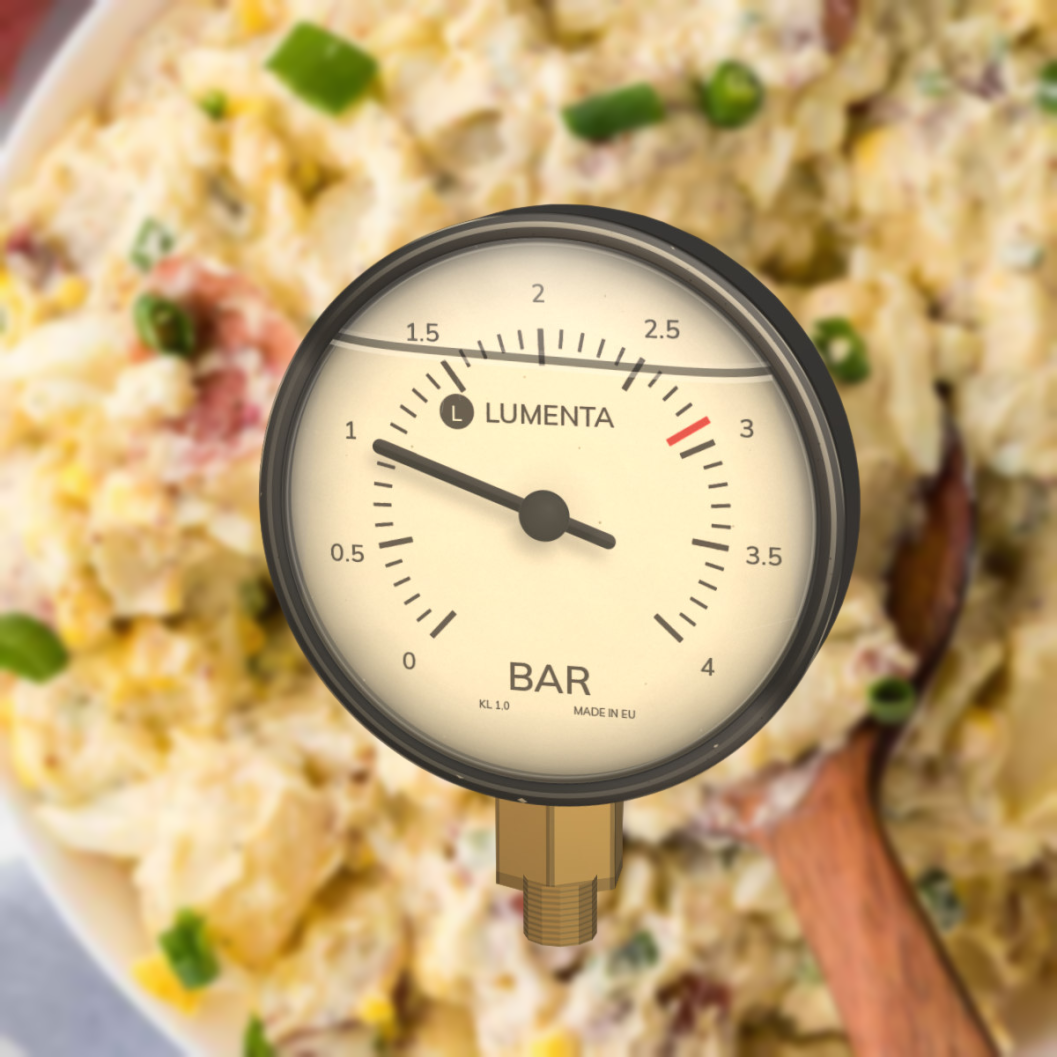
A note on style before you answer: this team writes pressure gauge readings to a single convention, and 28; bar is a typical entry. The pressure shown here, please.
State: 1; bar
